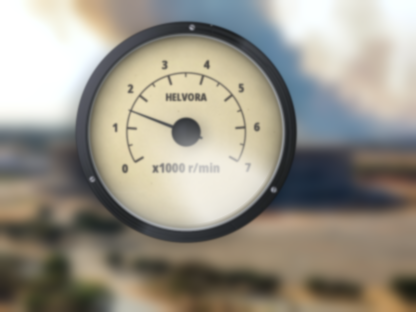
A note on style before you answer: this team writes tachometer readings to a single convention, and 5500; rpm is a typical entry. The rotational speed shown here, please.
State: 1500; rpm
